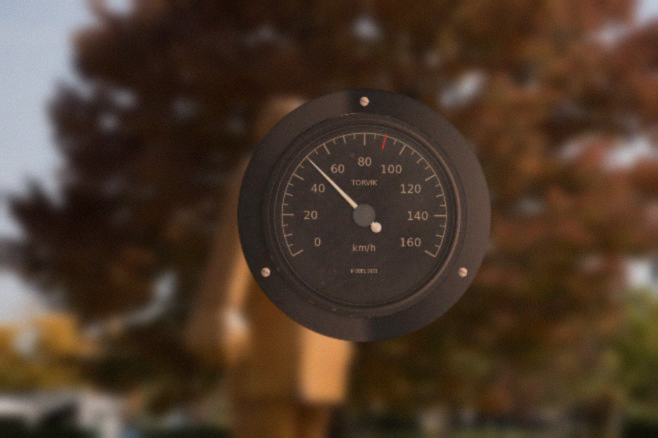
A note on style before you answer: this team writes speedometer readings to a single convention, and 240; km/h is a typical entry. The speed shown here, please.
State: 50; km/h
